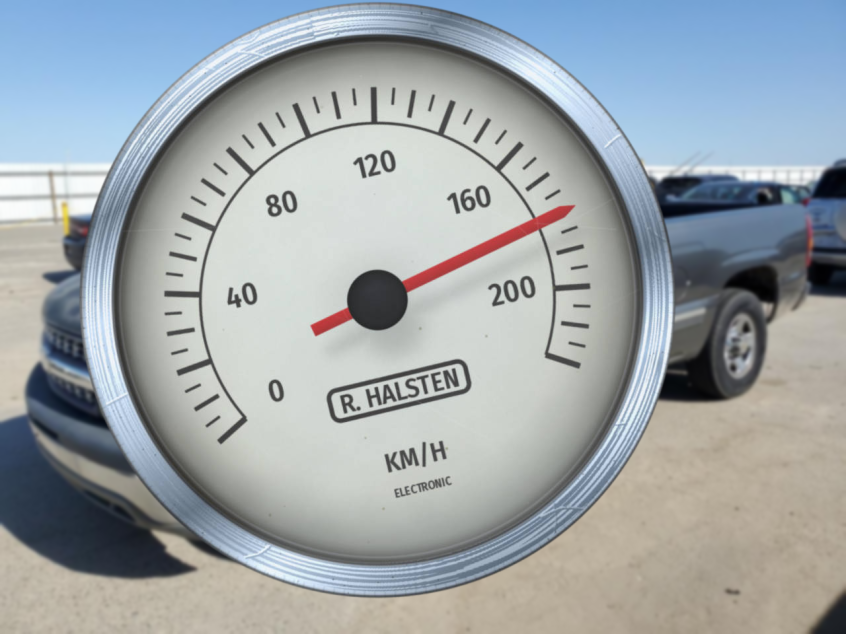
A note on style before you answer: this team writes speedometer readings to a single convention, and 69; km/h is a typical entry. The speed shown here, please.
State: 180; km/h
